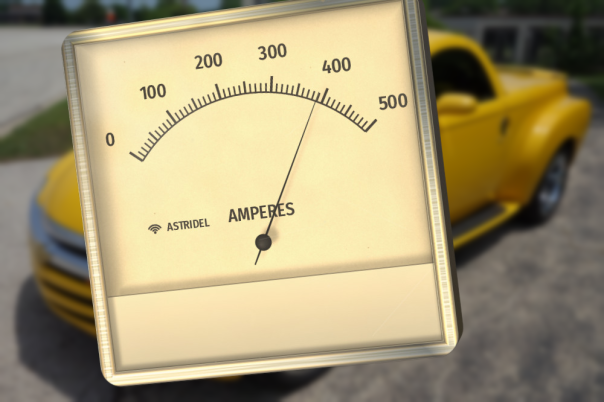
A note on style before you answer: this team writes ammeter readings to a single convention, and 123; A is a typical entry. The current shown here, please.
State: 390; A
